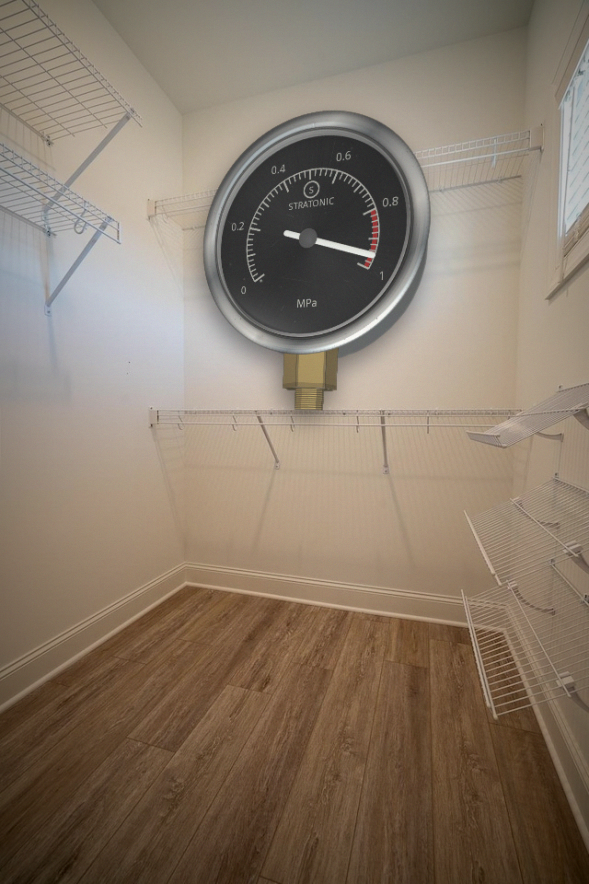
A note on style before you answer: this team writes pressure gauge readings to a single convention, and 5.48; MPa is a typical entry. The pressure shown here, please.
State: 0.96; MPa
